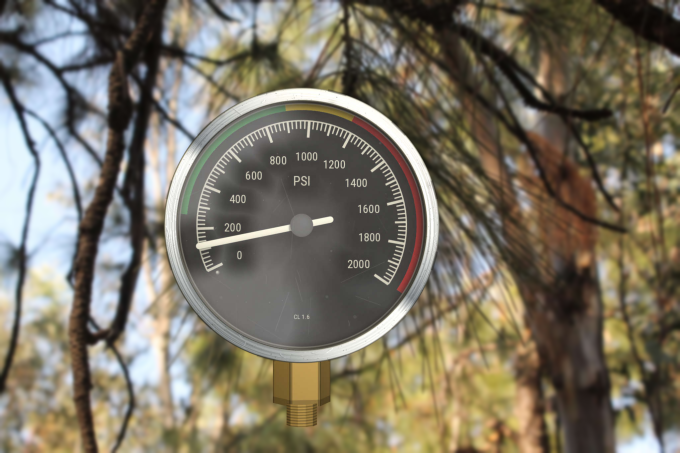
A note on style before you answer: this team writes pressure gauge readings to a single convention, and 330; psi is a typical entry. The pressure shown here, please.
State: 120; psi
